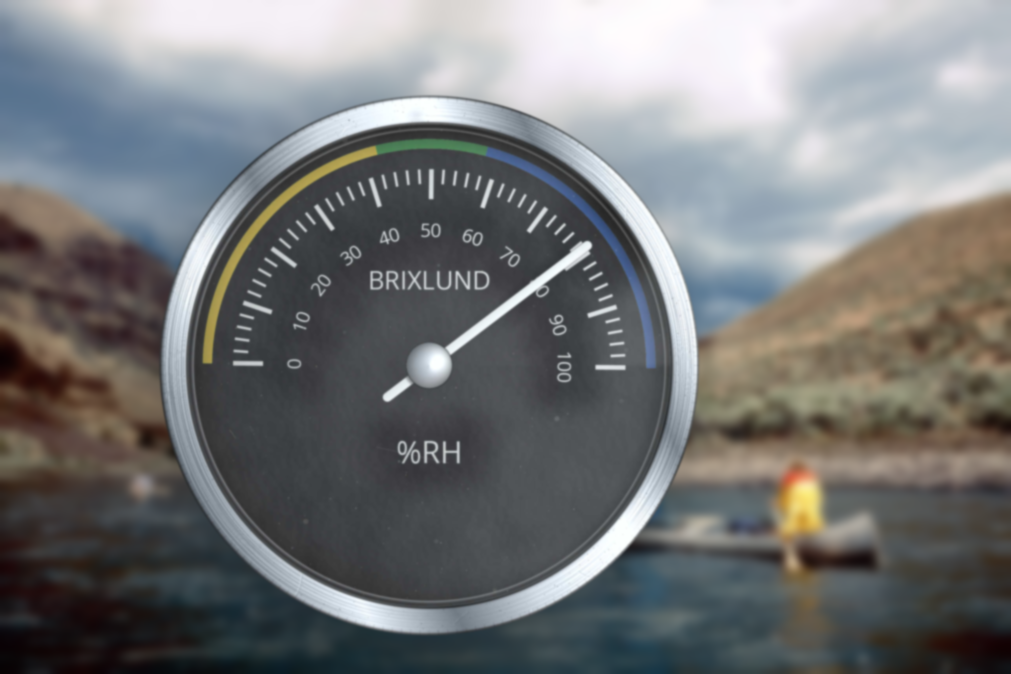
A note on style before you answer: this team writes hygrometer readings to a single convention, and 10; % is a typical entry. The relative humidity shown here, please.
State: 79; %
